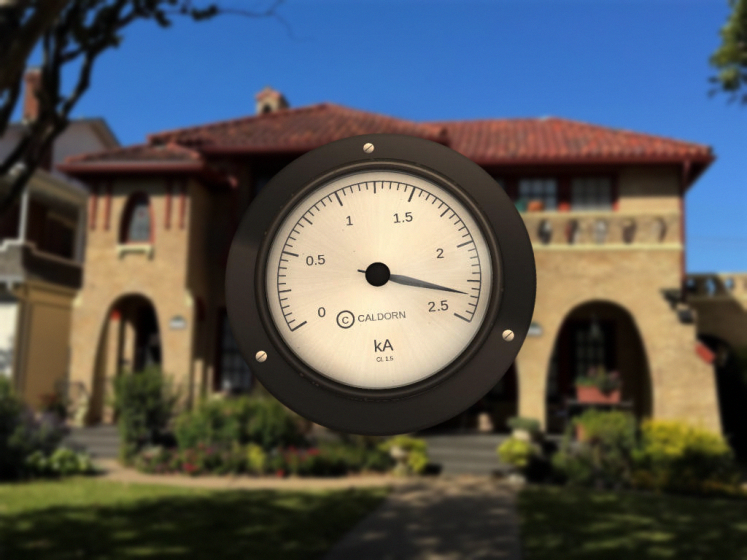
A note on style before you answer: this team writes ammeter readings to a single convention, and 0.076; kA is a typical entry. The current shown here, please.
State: 2.35; kA
